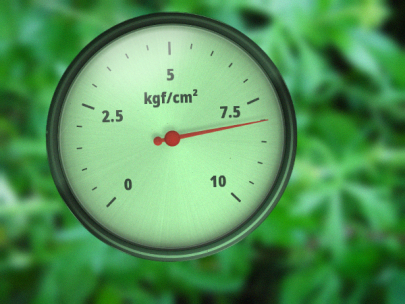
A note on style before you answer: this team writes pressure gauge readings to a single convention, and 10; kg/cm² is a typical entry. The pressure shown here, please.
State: 8; kg/cm²
